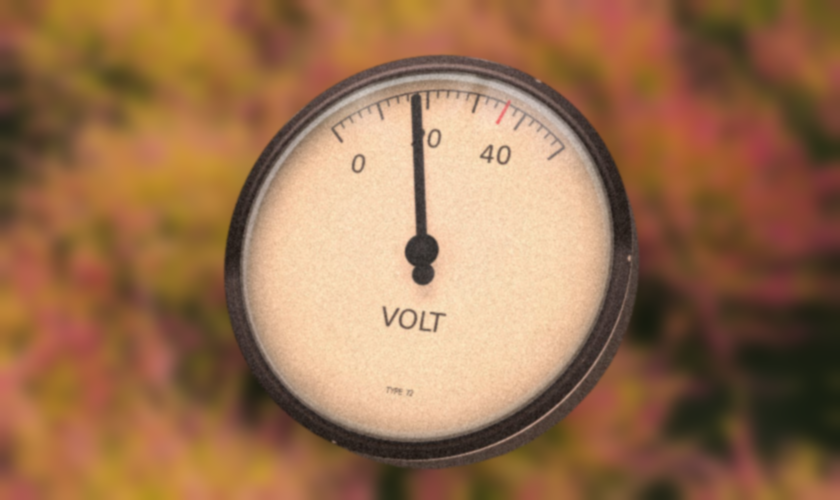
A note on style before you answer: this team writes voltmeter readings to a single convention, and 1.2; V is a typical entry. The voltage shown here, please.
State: 18; V
